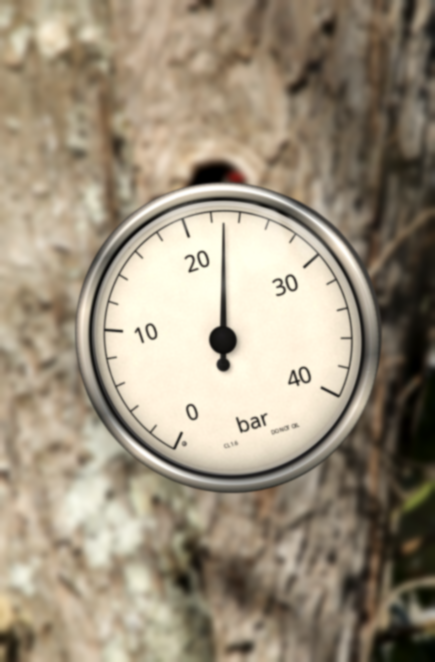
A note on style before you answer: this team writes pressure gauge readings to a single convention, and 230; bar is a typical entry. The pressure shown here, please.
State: 23; bar
